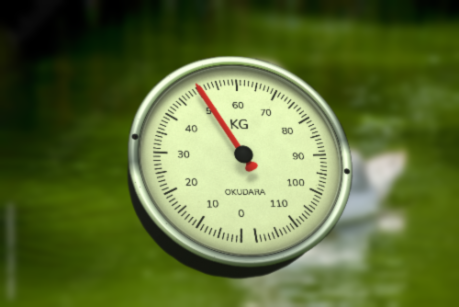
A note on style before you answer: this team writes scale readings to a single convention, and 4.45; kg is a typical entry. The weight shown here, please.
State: 50; kg
